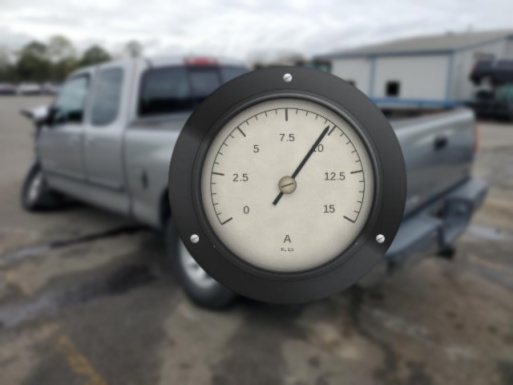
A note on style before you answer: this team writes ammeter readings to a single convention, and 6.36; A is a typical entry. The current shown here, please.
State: 9.75; A
